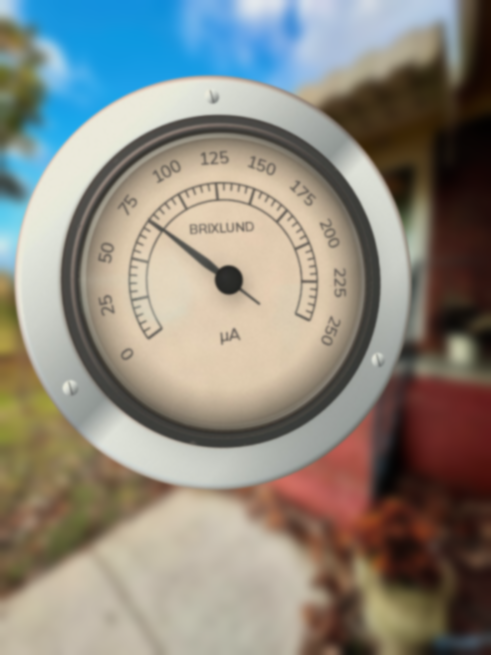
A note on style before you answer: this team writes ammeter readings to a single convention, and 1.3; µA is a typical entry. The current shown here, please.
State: 75; µA
